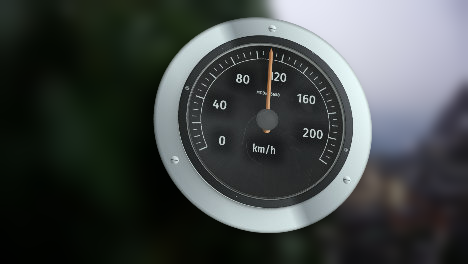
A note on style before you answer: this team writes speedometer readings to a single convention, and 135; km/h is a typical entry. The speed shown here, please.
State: 110; km/h
